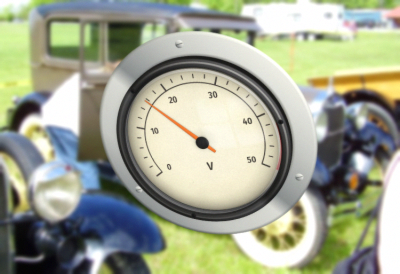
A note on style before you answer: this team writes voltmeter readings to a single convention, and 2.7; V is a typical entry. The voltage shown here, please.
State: 16; V
